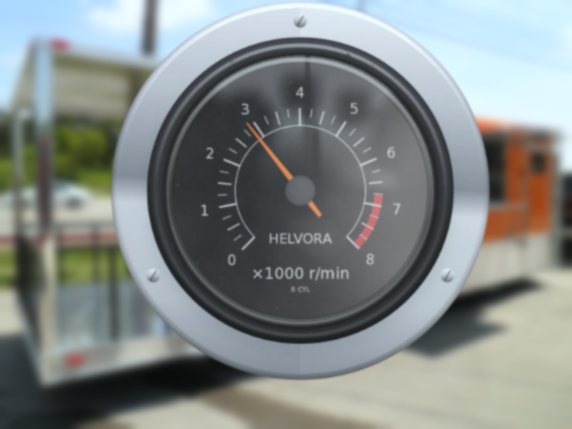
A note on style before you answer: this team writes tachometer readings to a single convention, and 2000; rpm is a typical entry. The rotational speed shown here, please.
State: 2875; rpm
